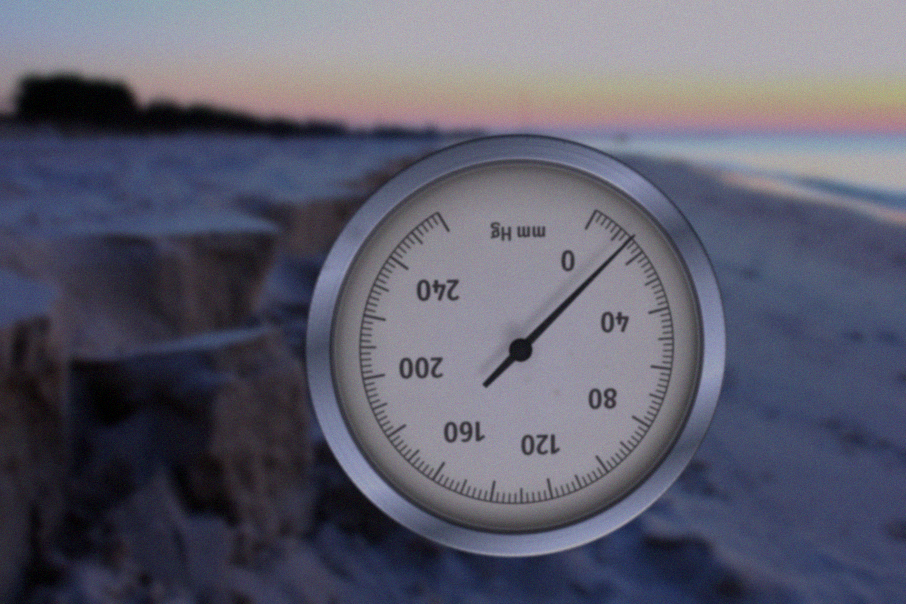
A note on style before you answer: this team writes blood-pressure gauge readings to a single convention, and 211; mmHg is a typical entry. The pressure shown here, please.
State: 14; mmHg
